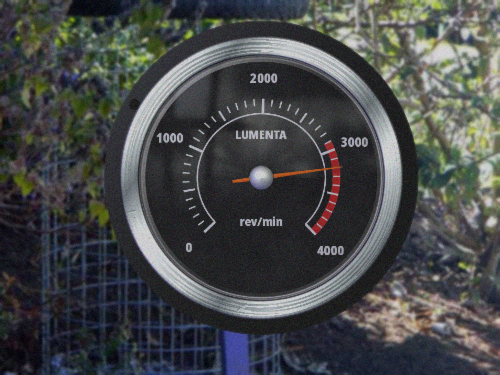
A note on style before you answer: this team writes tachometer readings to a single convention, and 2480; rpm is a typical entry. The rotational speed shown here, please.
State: 3200; rpm
